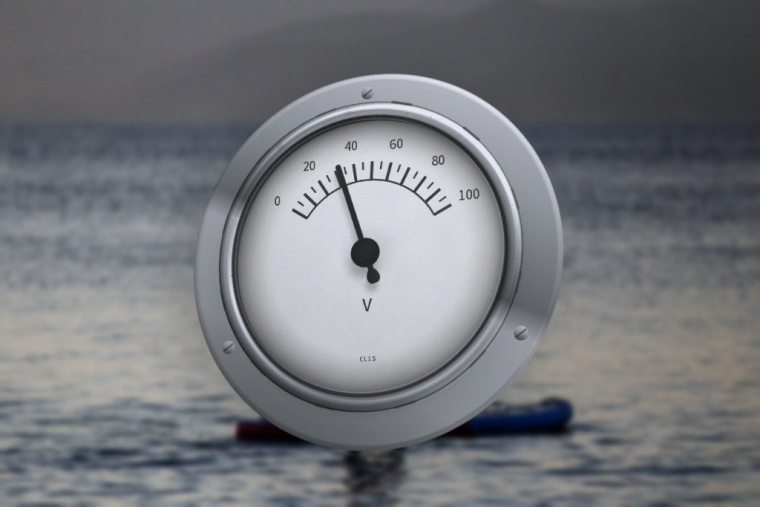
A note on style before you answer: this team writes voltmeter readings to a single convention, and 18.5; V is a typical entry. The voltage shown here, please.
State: 32.5; V
